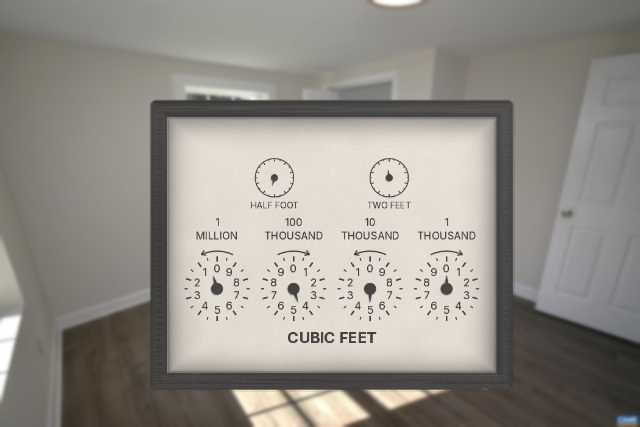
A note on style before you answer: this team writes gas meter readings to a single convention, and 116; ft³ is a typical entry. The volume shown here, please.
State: 45000; ft³
